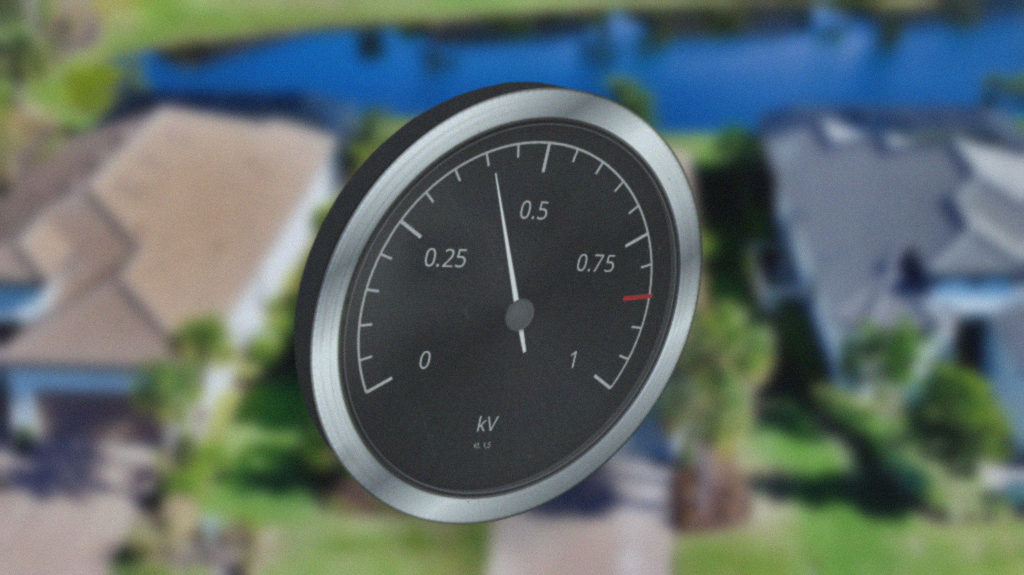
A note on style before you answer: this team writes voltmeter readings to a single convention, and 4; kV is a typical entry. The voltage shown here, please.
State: 0.4; kV
